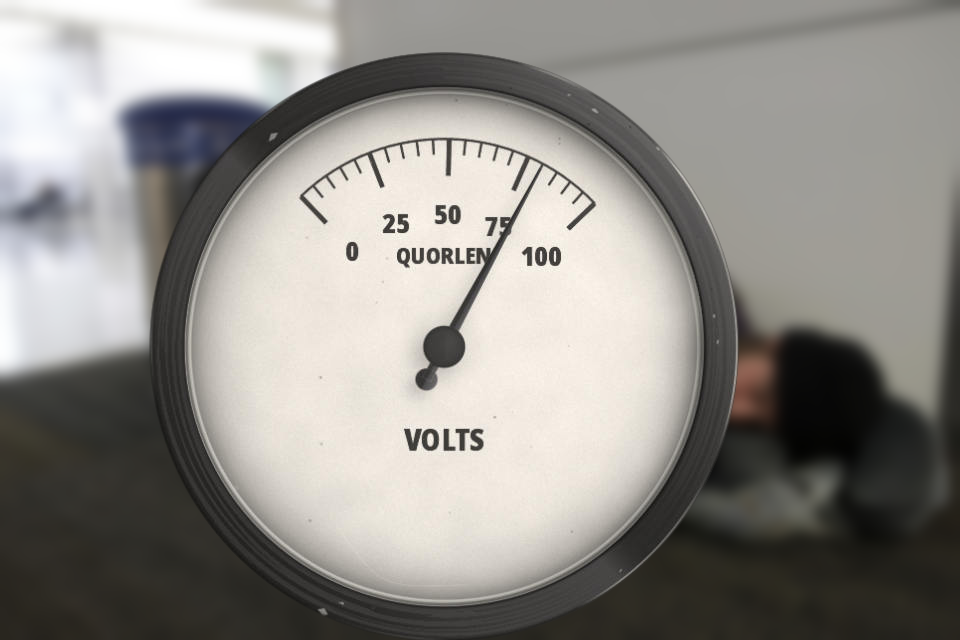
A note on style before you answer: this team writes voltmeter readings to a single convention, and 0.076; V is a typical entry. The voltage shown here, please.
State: 80; V
